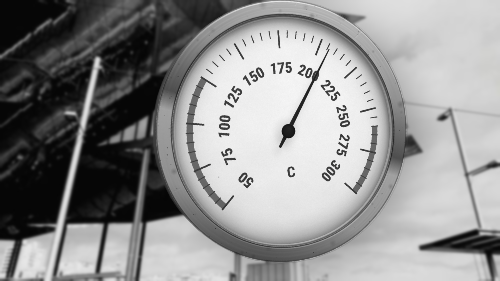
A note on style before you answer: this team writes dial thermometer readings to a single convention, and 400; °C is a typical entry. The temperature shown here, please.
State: 205; °C
